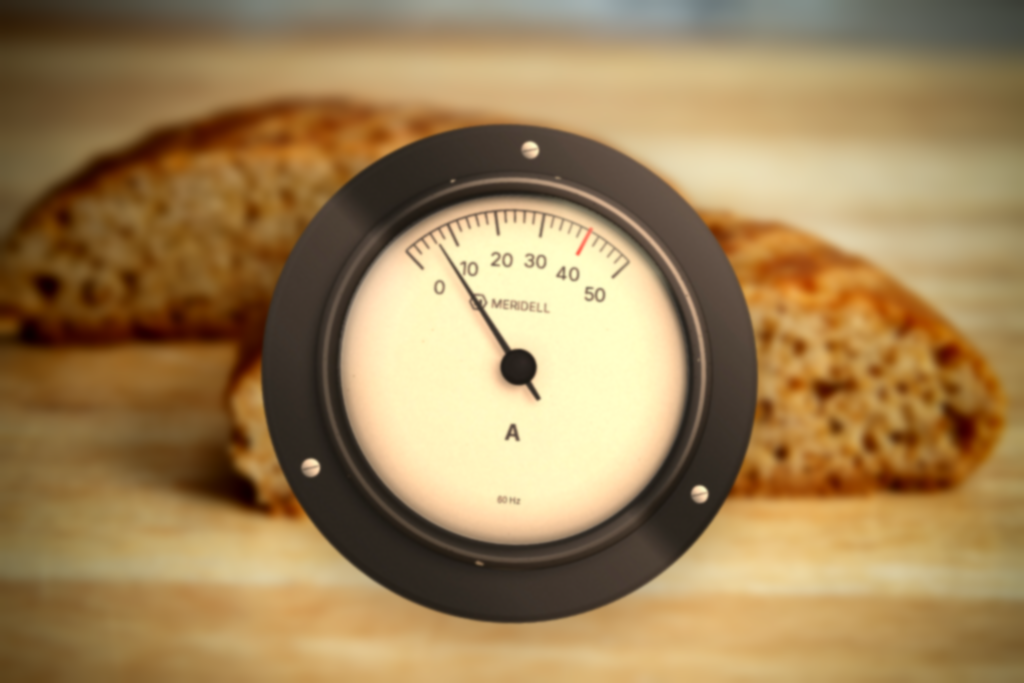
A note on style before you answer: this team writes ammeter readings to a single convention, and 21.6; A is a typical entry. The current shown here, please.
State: 6; A
